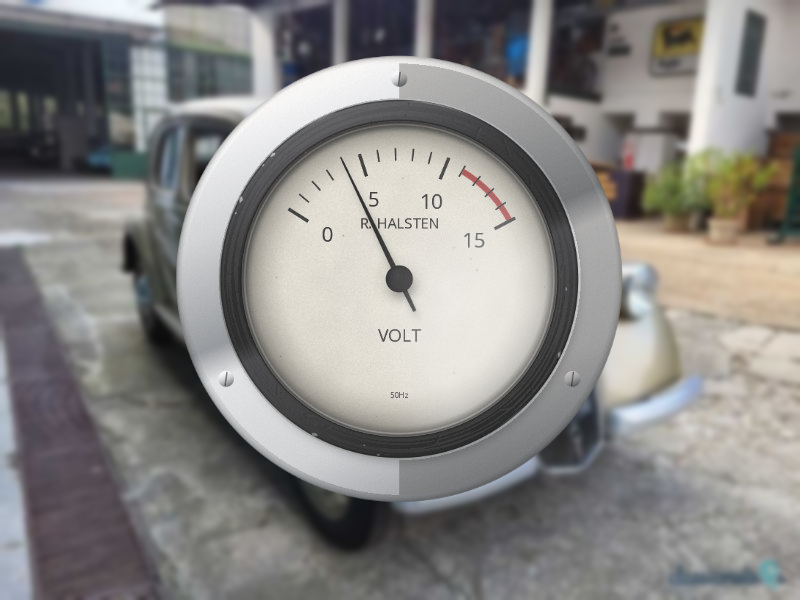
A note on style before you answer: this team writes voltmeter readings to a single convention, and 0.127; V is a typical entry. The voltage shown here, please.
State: 4; V
